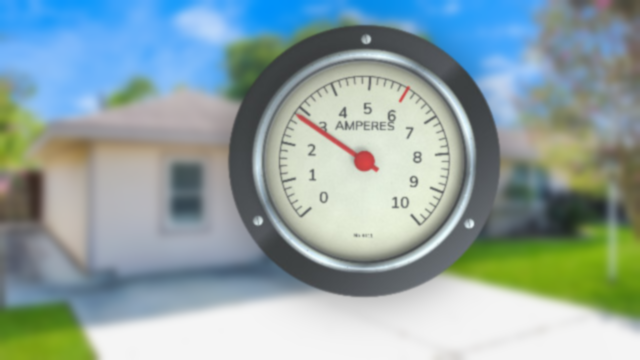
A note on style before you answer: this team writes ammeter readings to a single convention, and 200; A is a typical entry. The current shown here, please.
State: 2.8; A
